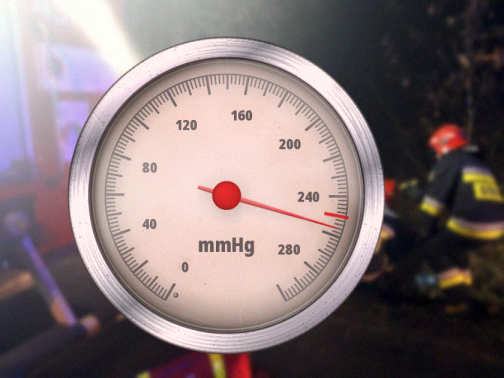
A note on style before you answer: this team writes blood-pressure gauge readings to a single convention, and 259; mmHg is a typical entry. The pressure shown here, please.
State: 256; mmHg
